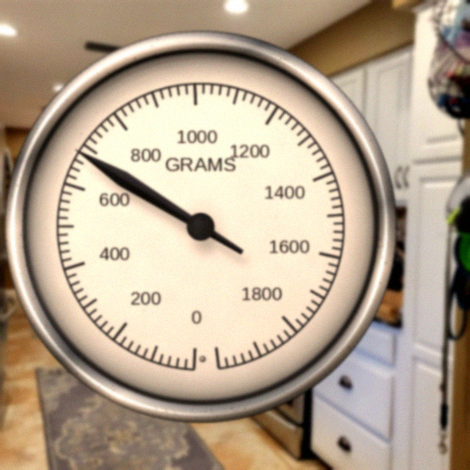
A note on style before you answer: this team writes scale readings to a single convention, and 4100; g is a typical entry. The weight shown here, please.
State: 680; g
